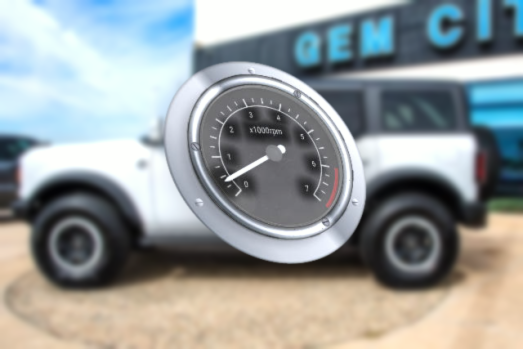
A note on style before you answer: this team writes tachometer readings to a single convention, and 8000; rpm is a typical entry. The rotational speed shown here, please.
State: 375; rpm
